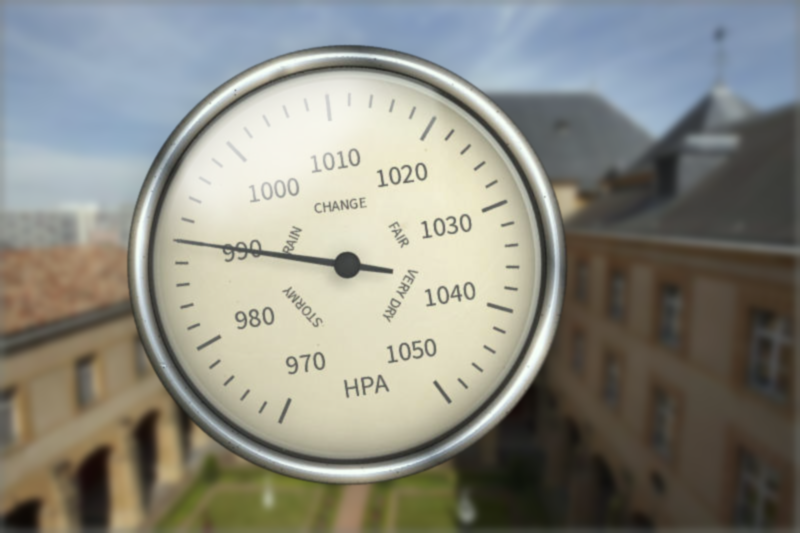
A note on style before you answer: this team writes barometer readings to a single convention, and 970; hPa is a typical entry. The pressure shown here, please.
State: 990; hPa
